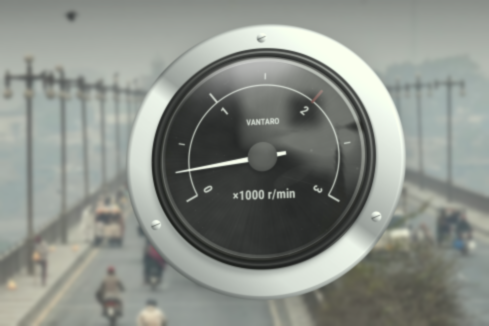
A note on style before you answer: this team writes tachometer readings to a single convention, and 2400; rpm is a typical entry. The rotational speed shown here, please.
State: 250; rpm
